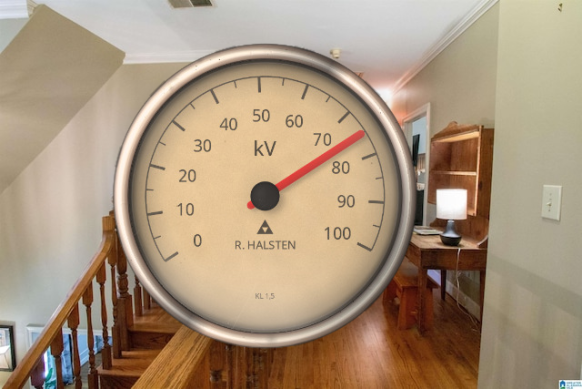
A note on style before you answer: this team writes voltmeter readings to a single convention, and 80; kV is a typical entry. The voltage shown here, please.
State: 75; kV
